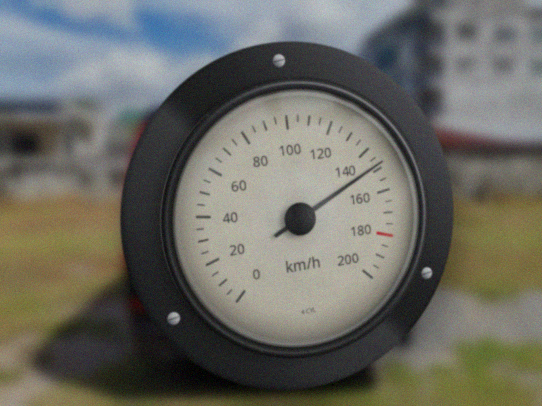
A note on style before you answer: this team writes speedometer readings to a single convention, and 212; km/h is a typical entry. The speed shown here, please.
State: 147.5; km/h
